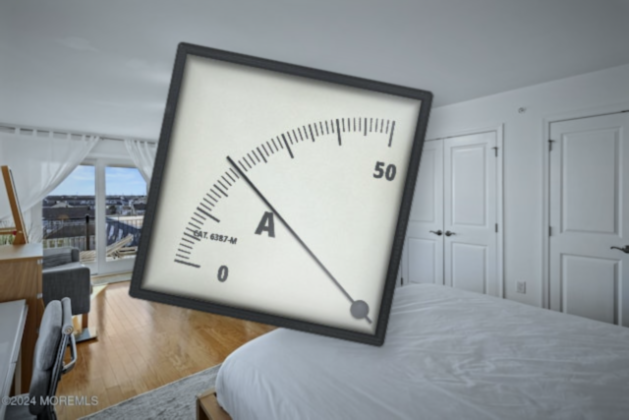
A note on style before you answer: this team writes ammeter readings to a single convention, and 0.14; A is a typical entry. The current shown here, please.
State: 20; A
